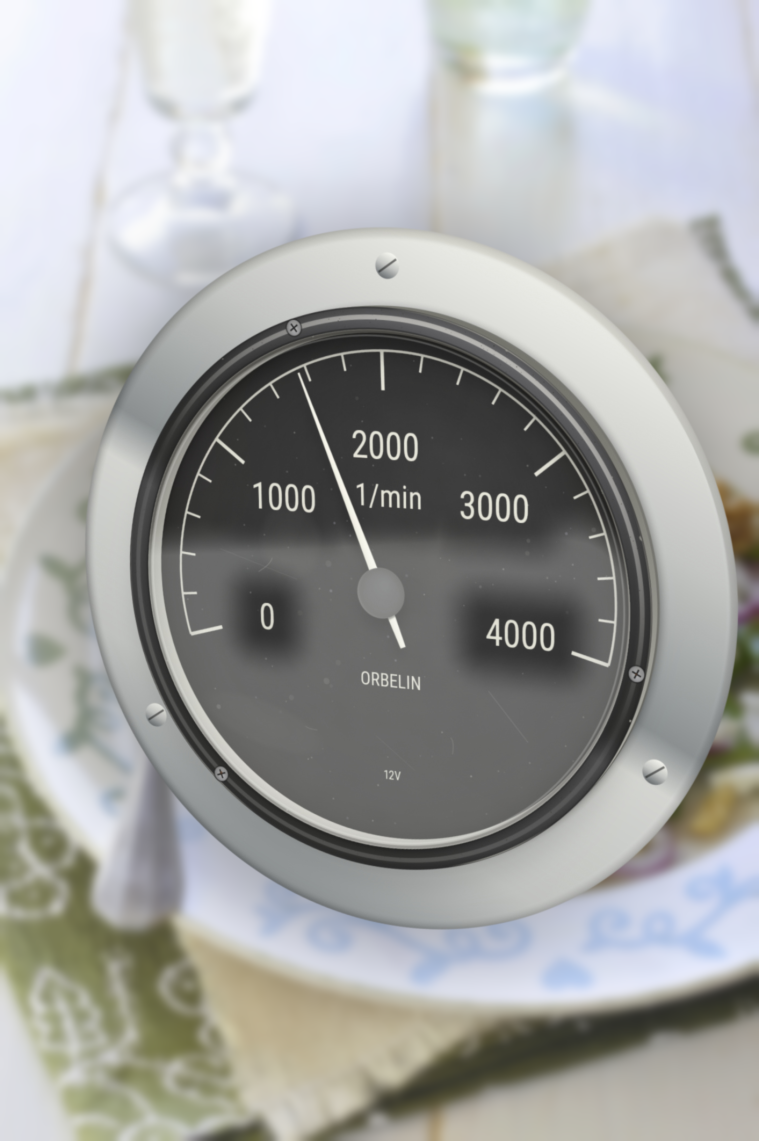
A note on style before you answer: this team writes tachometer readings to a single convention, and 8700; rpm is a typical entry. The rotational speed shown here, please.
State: 1600; rpm
